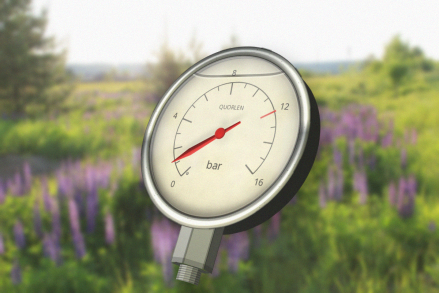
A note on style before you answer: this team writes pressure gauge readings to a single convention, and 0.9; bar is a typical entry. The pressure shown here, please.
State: 1; bar
